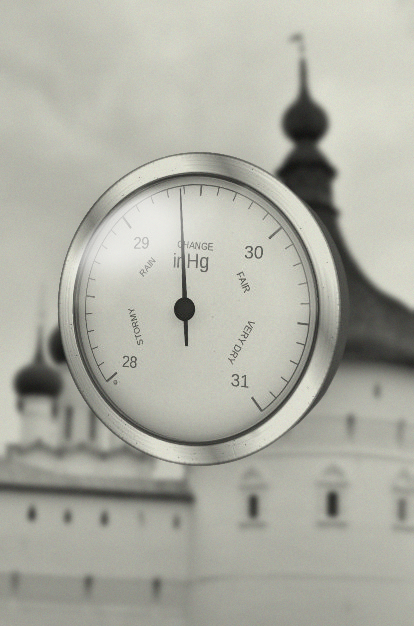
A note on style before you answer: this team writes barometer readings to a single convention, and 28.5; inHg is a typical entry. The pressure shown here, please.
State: 29.4; inHg
